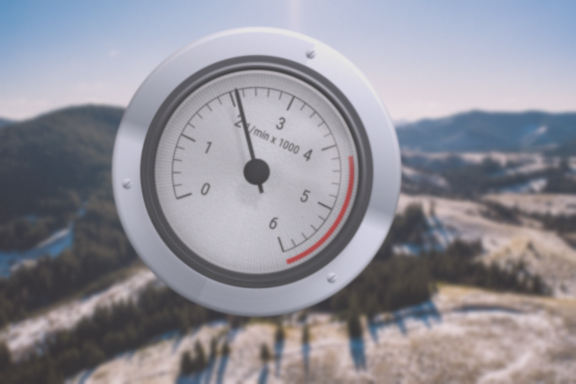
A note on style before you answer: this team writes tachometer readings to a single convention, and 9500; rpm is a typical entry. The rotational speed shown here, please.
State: 2100; rpm
